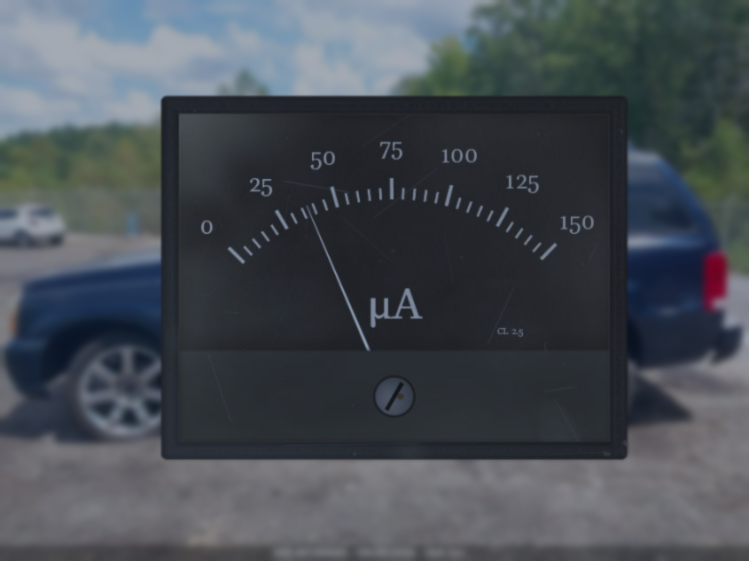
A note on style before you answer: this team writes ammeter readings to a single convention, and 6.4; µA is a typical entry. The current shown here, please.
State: 37.5; µA
